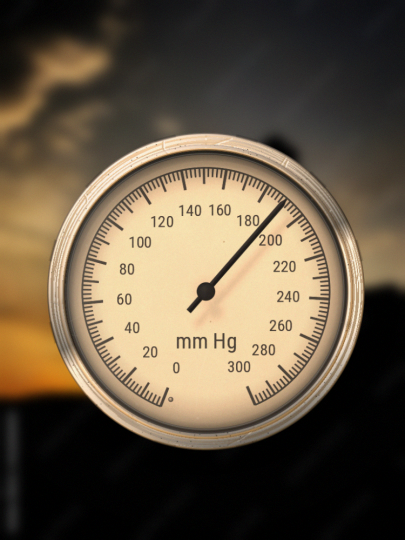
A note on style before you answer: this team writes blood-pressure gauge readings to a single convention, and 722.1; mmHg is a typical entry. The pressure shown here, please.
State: 190; mmHg
